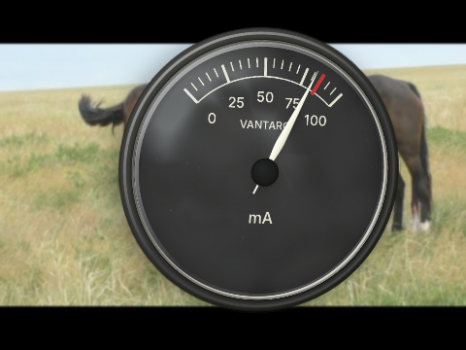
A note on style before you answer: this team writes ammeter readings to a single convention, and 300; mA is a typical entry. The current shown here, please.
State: 80; mA
